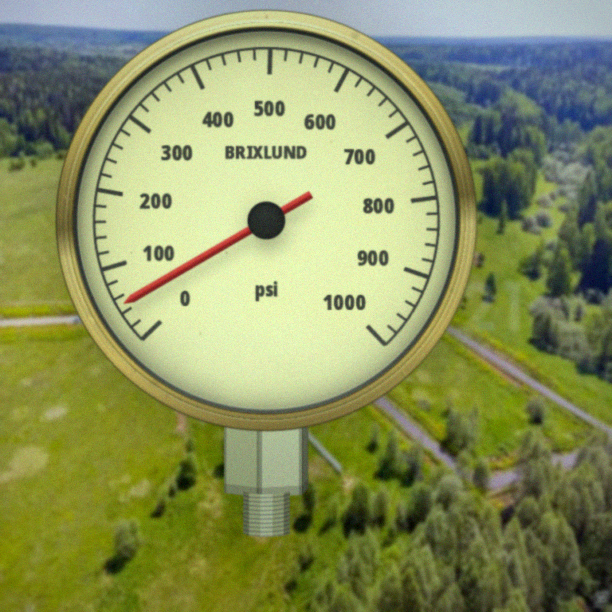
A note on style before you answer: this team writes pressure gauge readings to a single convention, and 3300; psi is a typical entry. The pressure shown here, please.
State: 50; psi
